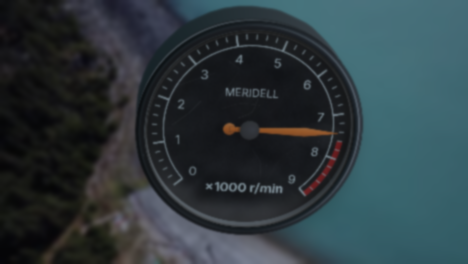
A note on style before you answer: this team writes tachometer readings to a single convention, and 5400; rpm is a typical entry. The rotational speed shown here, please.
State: 7400; rpm
